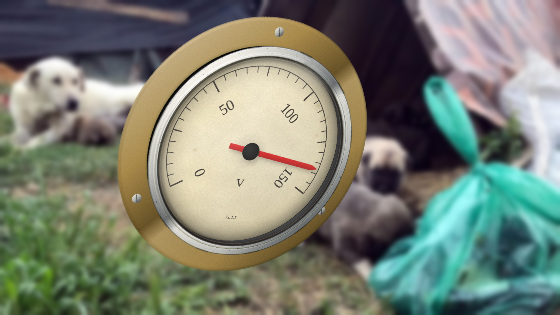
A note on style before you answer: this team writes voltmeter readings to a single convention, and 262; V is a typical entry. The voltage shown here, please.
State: 137.5; V
